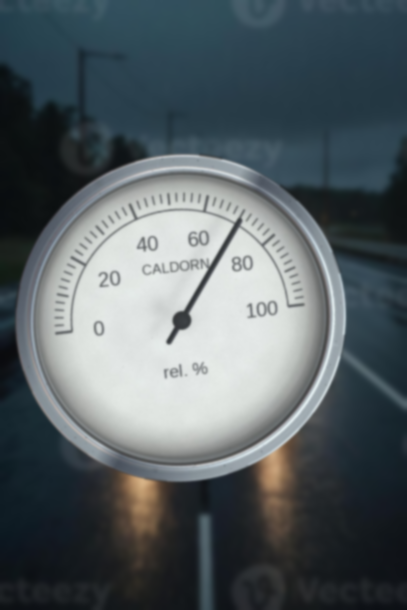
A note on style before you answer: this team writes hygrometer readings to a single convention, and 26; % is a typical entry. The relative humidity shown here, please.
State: 70; %
